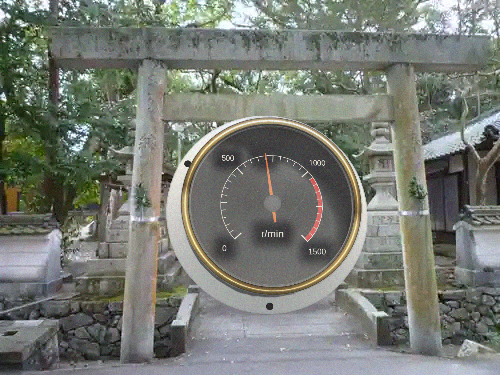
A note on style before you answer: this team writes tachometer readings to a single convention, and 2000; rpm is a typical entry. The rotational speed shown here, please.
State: 700; rpm
